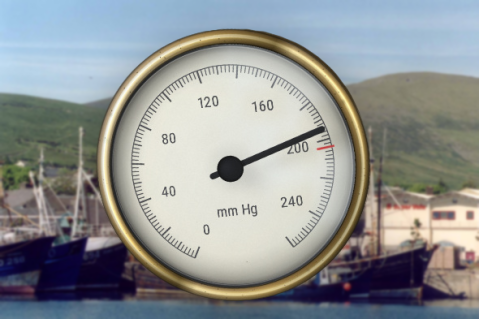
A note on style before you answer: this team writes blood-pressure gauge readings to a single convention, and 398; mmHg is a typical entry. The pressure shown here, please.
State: 194; mmHg
